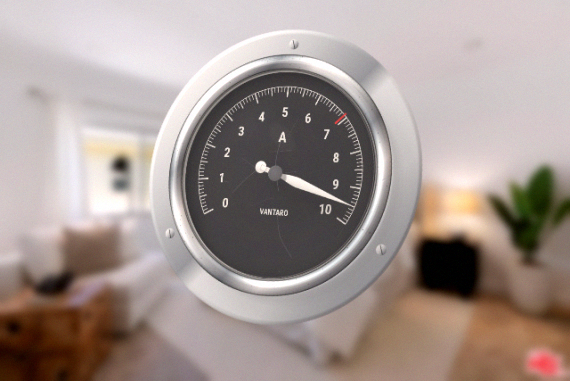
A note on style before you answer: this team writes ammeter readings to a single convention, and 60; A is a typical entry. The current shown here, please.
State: 9.5; A
